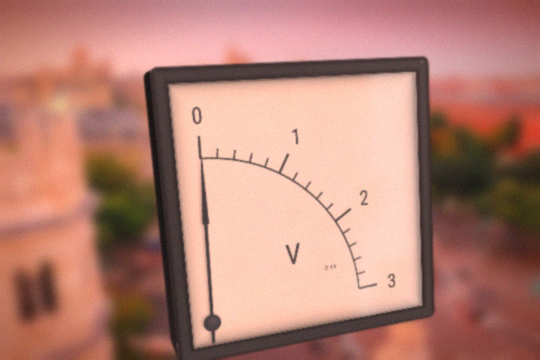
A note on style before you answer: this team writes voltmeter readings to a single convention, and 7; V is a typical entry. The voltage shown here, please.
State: 0; V
